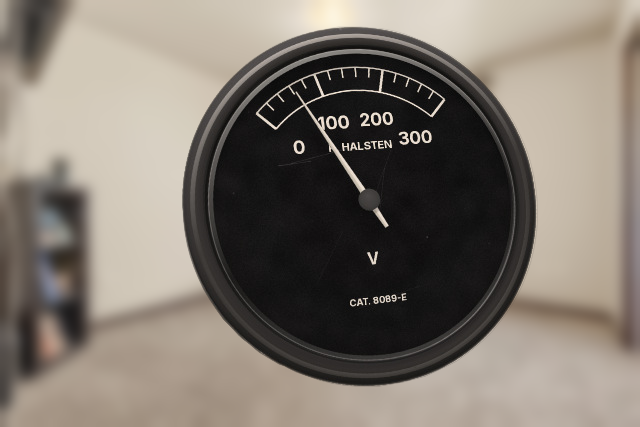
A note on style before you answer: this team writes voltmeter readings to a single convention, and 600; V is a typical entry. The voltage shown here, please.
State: 60; V
